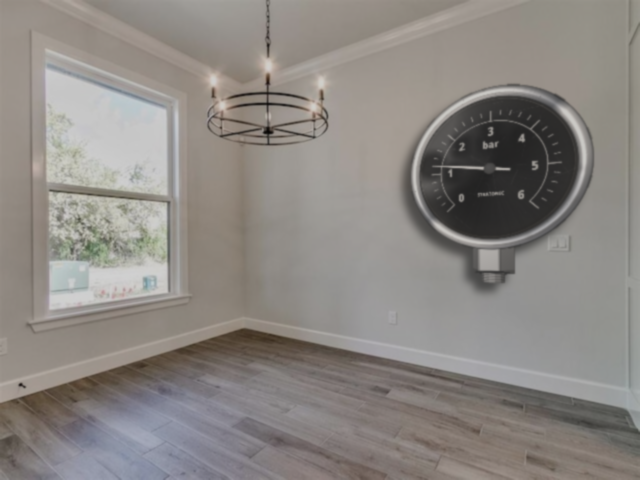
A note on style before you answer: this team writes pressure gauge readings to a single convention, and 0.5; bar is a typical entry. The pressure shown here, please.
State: 1.2; bar
